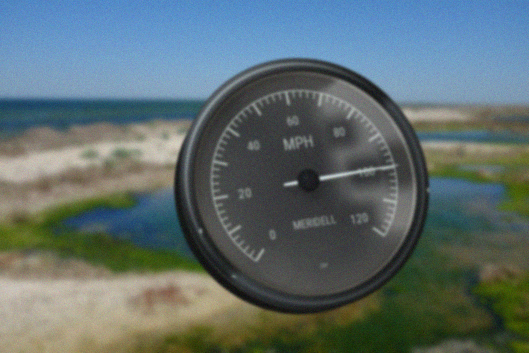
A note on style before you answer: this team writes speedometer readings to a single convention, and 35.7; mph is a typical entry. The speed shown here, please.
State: 100; mph
